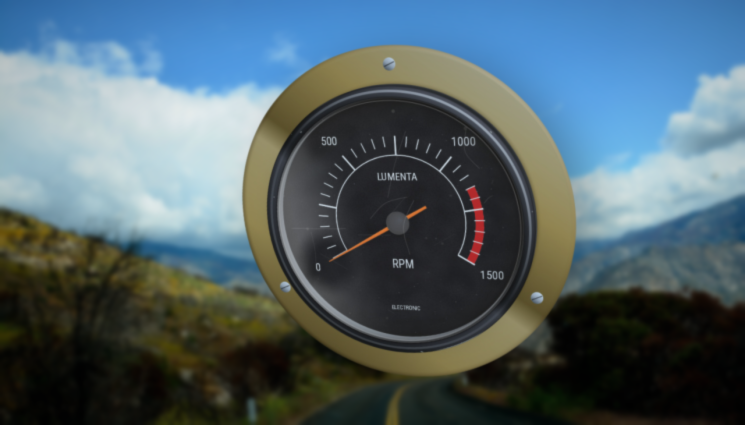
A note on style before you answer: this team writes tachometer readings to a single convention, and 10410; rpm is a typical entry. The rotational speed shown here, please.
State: 0; rpm
